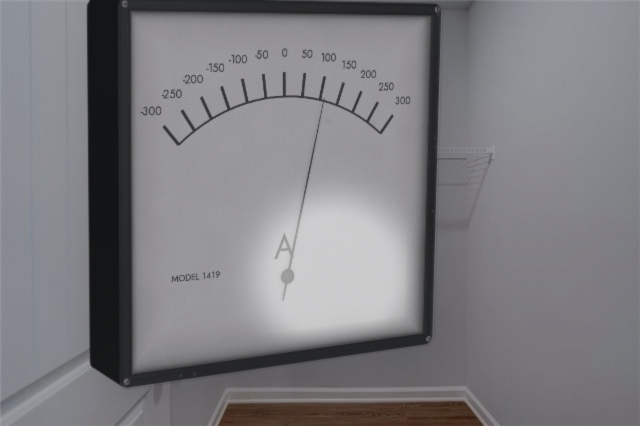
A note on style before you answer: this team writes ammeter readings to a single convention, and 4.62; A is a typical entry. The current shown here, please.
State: 100; A
